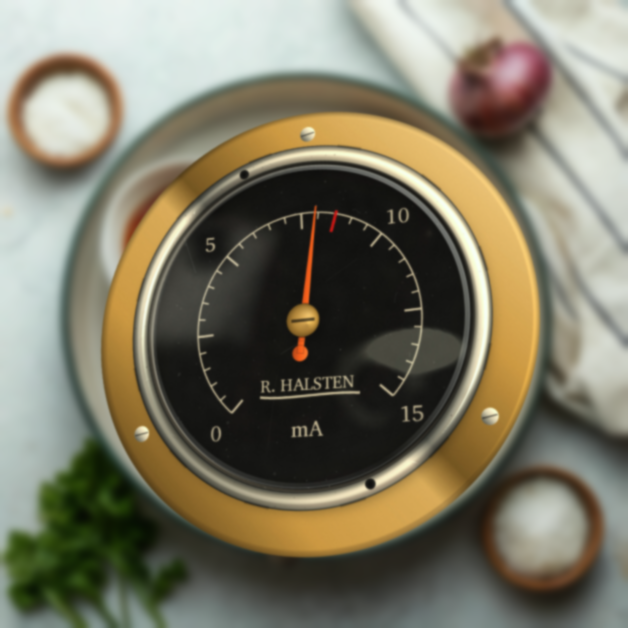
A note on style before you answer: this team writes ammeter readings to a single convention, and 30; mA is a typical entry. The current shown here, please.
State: 8; mA
